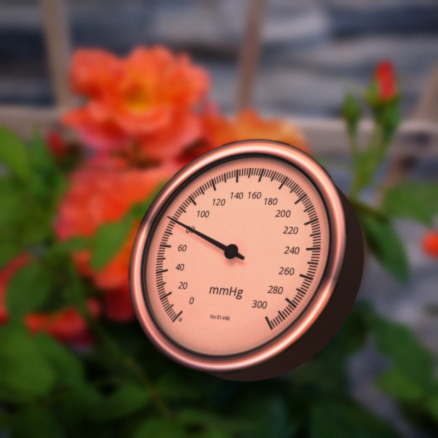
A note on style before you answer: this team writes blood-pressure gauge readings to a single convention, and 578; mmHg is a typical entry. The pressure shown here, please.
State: 80; mmHg
